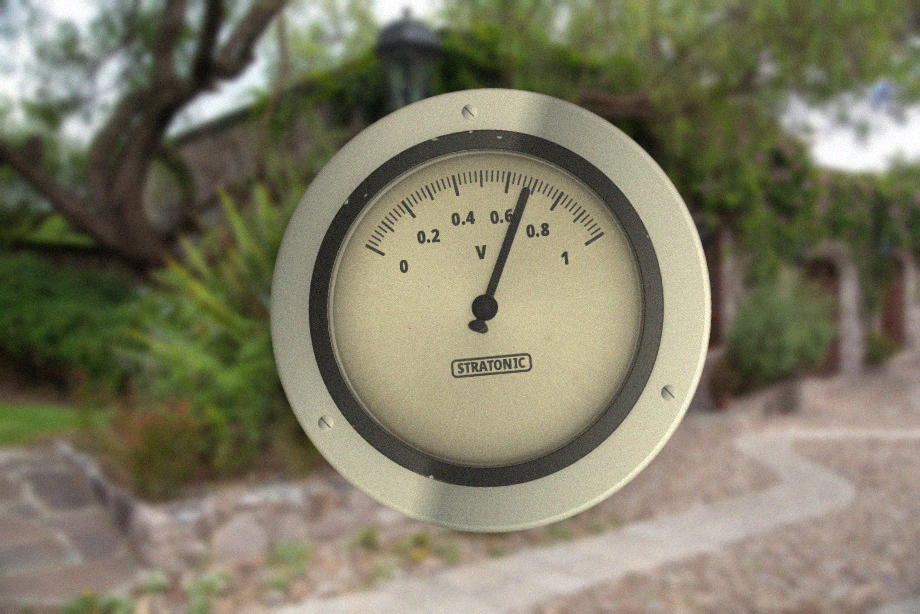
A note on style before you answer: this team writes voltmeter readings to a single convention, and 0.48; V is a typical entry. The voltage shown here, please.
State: 0.68; V
